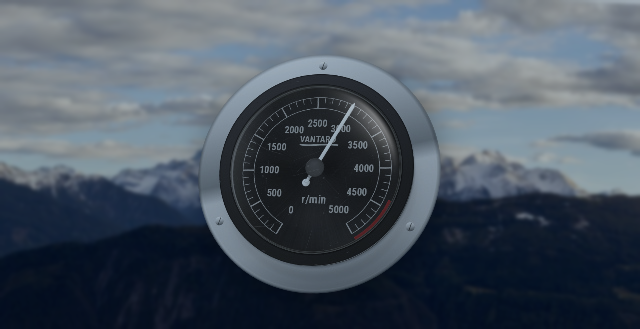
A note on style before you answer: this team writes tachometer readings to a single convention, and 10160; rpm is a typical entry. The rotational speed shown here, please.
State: 3000; rpm
